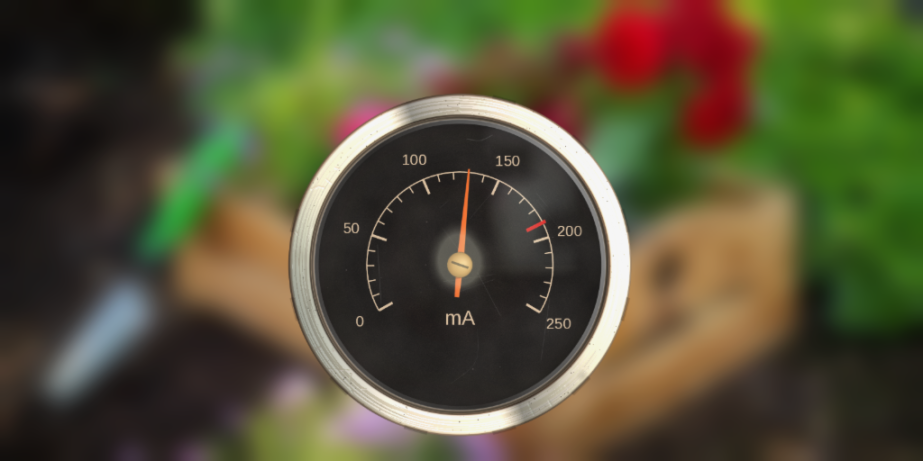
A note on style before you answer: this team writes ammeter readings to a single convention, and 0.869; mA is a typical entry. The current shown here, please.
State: 130; mA
